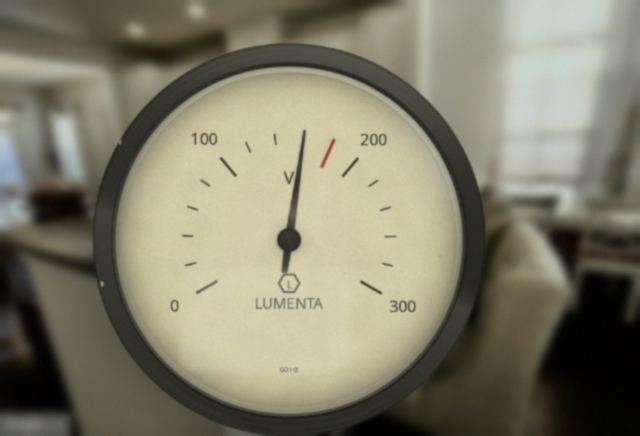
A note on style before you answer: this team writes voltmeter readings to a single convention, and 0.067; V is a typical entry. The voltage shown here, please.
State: 160; V
